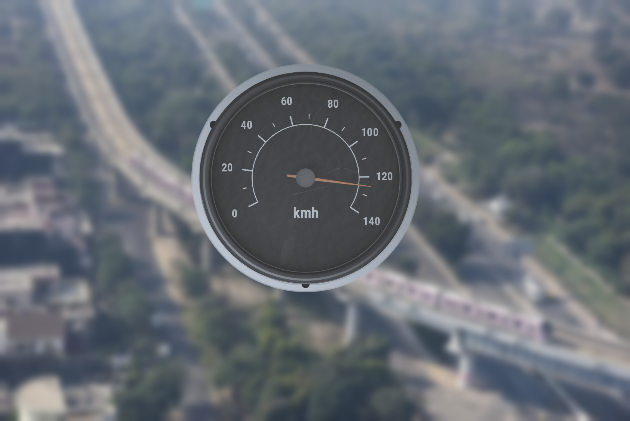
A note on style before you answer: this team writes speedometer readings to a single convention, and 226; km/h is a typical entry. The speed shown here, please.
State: 125; km/h
